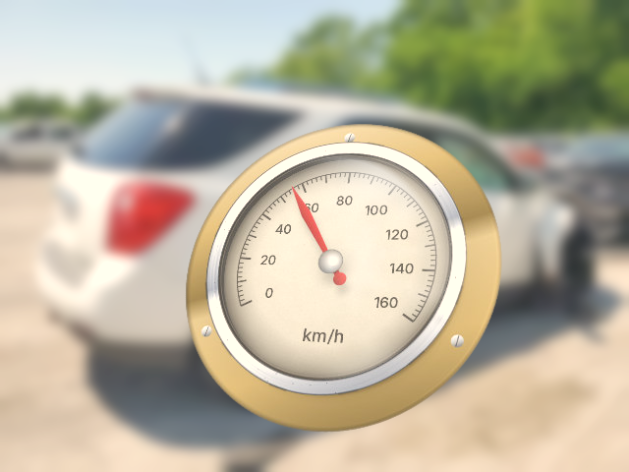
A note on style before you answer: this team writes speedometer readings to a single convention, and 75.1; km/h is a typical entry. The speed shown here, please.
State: 56; km/h
